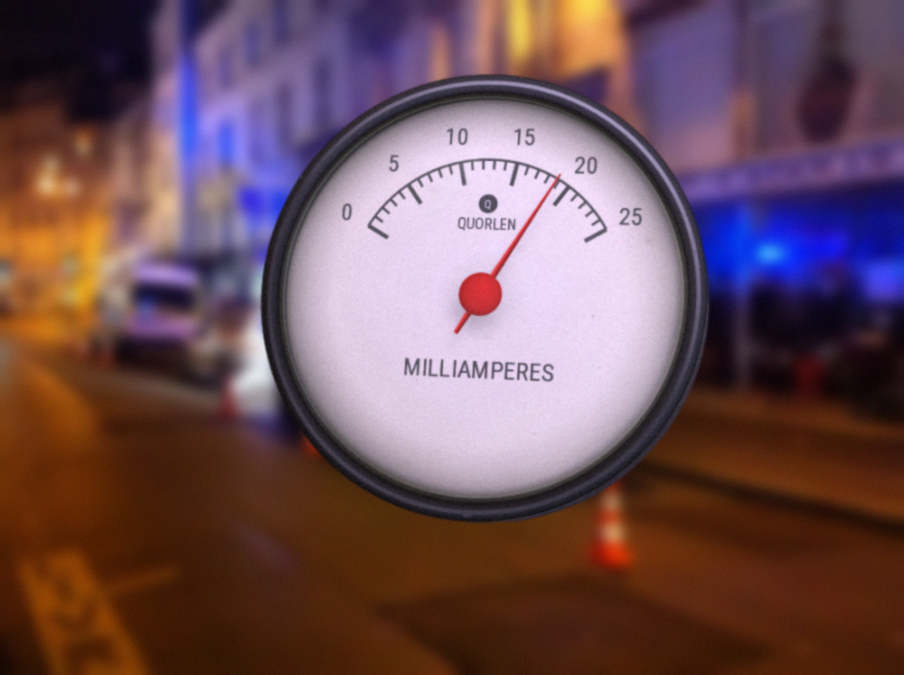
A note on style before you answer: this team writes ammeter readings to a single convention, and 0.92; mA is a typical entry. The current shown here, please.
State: 19; mA
